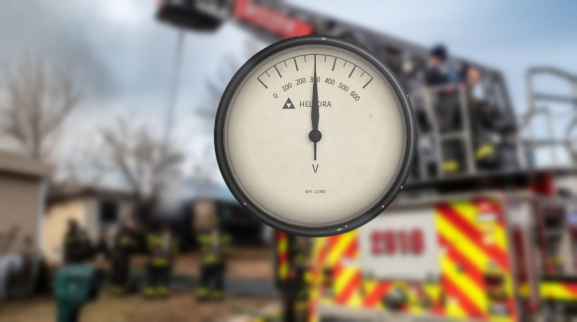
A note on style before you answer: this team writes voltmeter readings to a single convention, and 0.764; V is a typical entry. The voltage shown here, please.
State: 300; V
